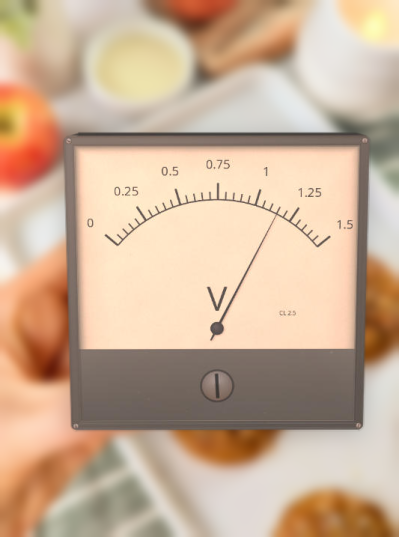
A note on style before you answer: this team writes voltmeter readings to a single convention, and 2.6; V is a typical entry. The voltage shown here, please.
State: 1.15; V
